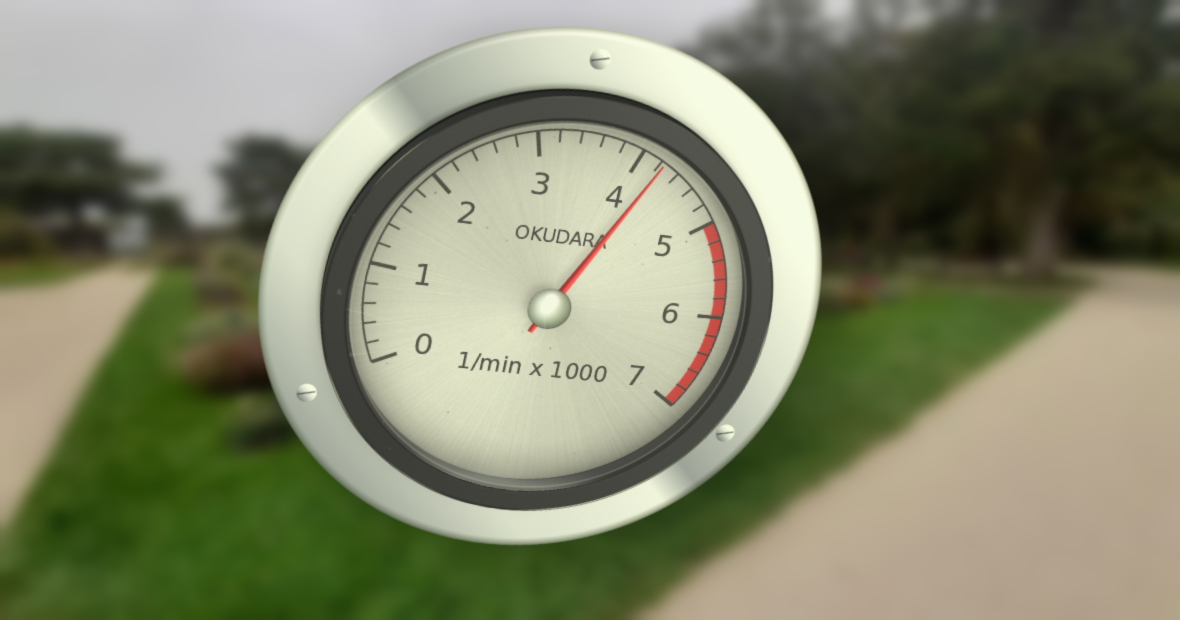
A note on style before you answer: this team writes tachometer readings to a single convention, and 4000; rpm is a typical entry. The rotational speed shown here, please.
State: 4200; rpm
